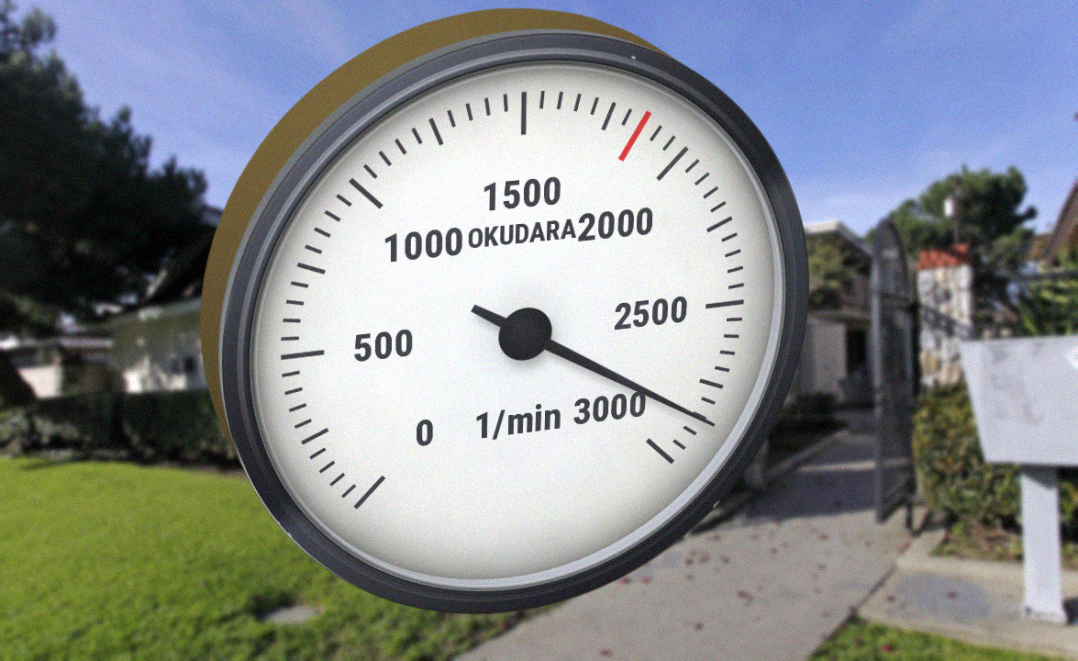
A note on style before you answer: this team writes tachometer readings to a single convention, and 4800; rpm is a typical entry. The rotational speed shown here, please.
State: 2850; rpm
